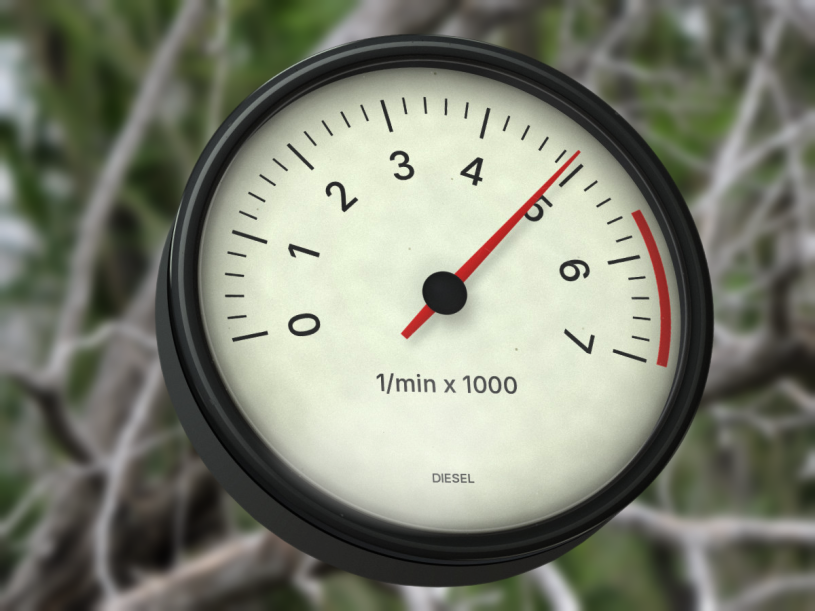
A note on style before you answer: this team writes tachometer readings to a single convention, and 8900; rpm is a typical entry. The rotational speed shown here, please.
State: 4900; rpm
